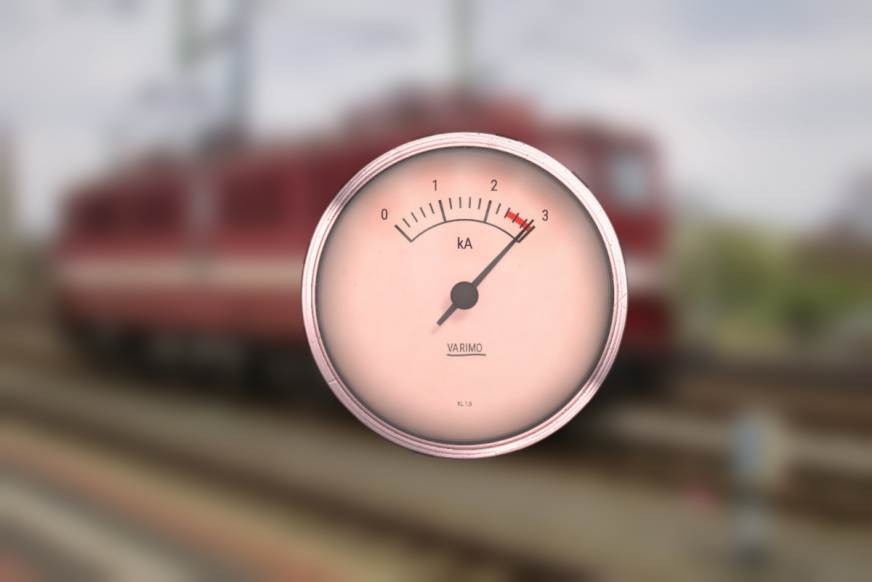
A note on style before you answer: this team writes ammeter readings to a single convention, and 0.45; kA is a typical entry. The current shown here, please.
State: 2.9; kA
